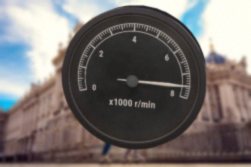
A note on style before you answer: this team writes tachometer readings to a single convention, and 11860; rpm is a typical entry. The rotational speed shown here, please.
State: 7500; rpm
